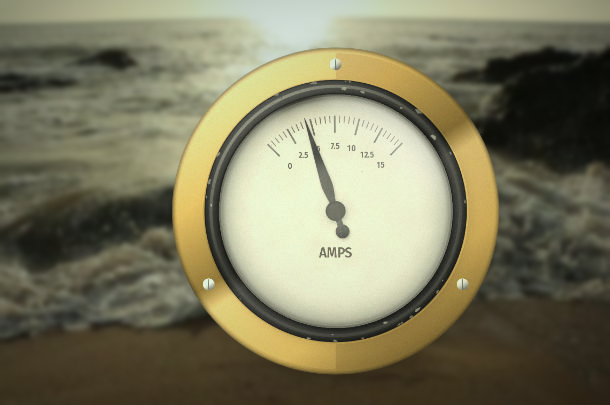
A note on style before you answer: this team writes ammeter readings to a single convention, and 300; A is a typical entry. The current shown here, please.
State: 4.5; A
